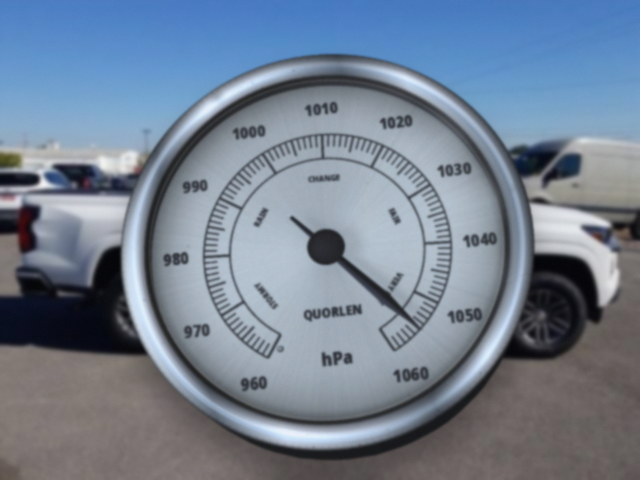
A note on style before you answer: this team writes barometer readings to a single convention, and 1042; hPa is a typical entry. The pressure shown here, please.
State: 1055; hPa
